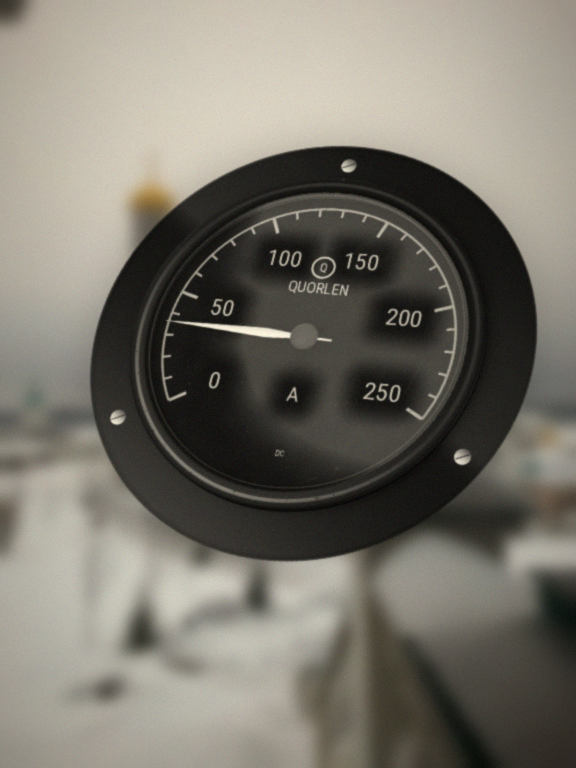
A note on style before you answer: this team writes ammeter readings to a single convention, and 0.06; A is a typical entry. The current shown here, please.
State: 35; A
